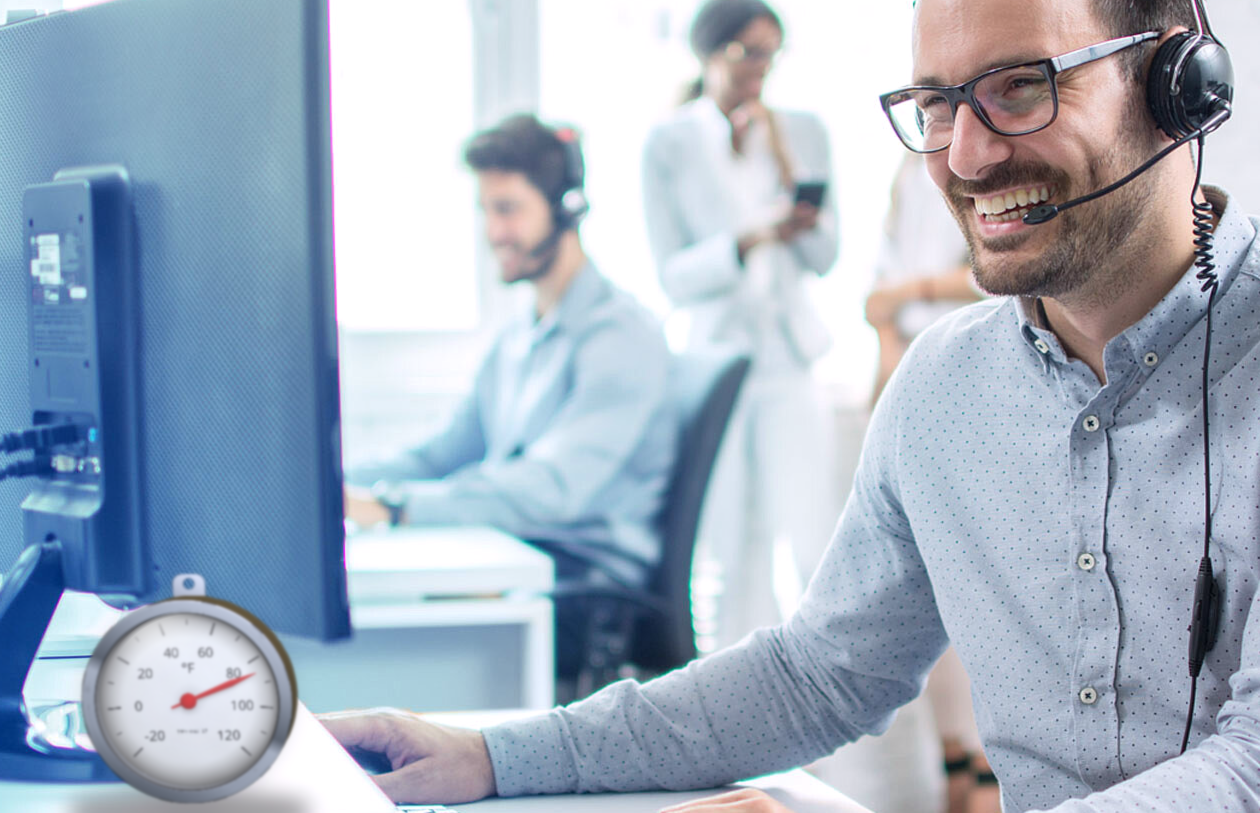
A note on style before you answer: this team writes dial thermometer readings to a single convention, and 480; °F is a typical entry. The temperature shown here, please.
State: 85; °F
